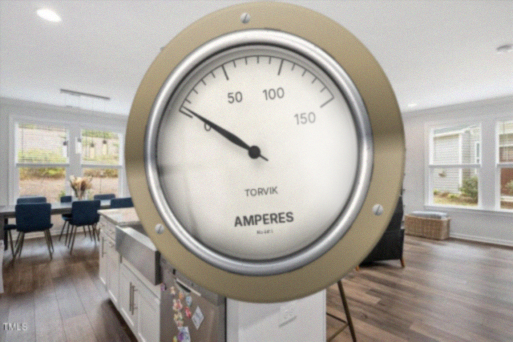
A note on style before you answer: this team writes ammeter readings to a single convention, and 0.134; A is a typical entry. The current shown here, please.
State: 5; A
